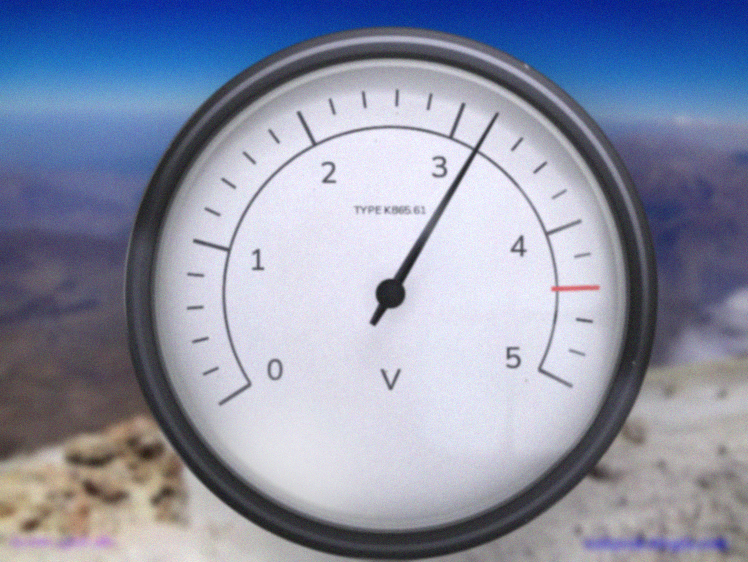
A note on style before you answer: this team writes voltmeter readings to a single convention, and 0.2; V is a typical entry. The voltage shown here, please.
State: 3.2; V
